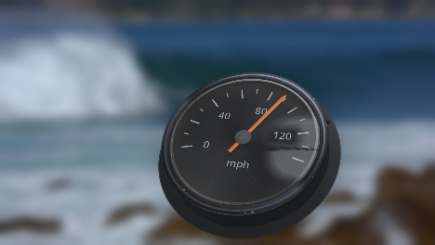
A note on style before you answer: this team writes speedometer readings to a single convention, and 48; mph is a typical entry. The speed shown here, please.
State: 90; mph
